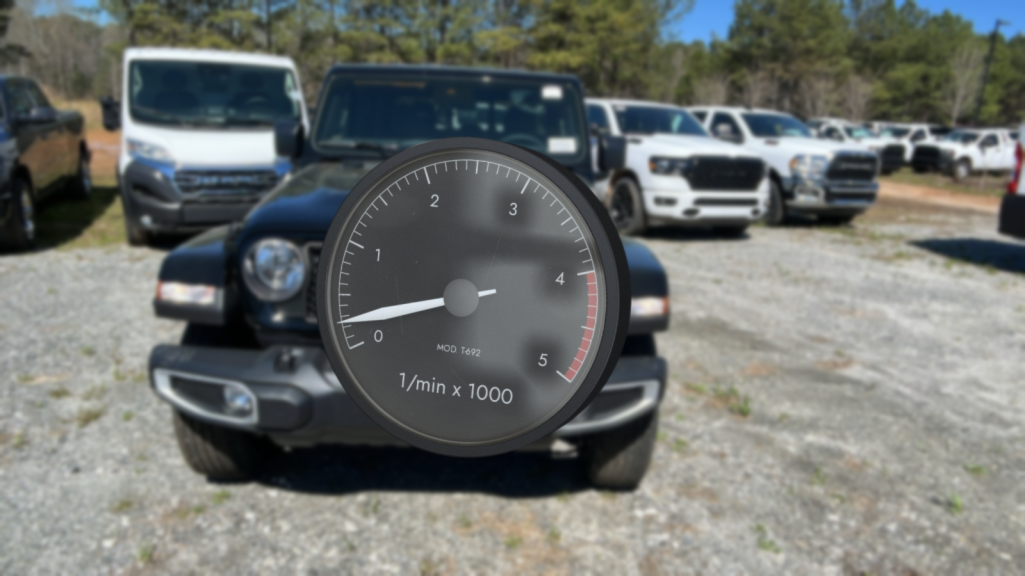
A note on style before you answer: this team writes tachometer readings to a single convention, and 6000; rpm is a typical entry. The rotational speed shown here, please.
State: 250; rpm
